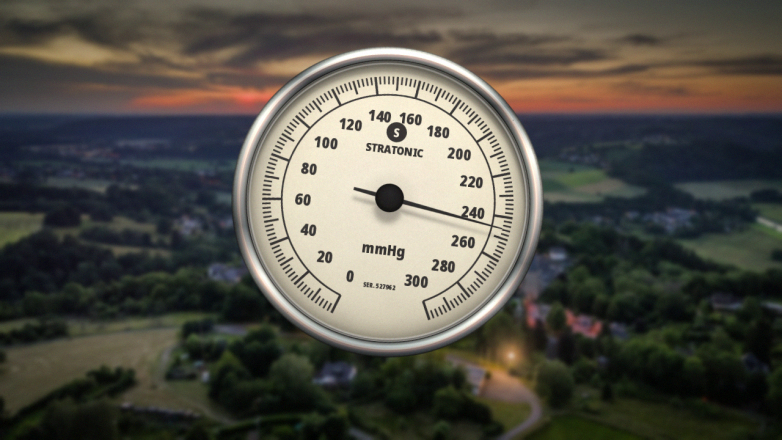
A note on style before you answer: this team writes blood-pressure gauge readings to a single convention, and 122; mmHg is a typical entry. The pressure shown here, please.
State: 246; mmHg
